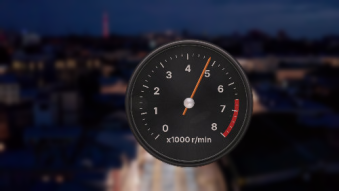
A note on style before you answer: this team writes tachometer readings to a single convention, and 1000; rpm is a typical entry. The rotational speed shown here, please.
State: 4800; rpm
